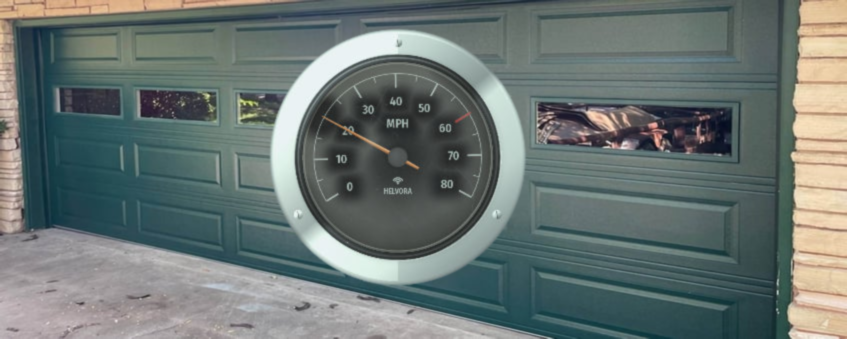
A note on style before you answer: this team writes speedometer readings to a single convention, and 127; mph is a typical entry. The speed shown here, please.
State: 20; mph
